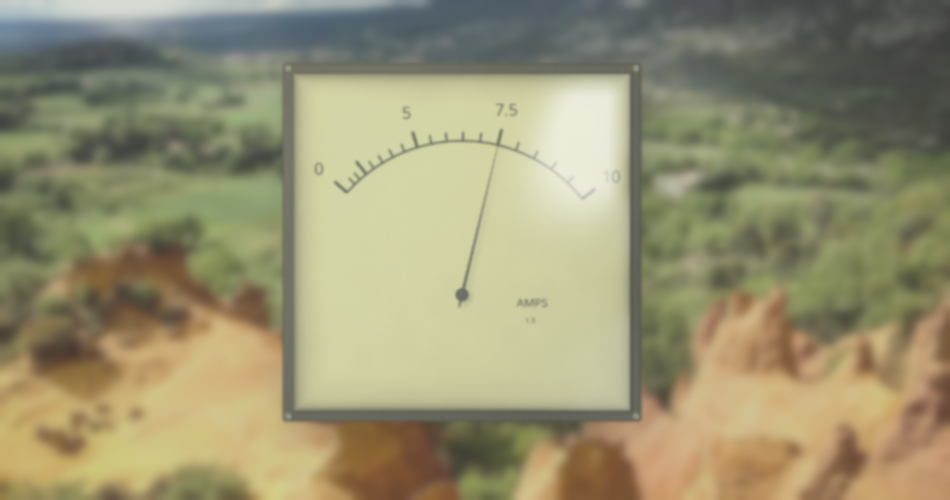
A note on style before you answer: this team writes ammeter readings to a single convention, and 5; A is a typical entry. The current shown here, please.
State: 7.5; A
